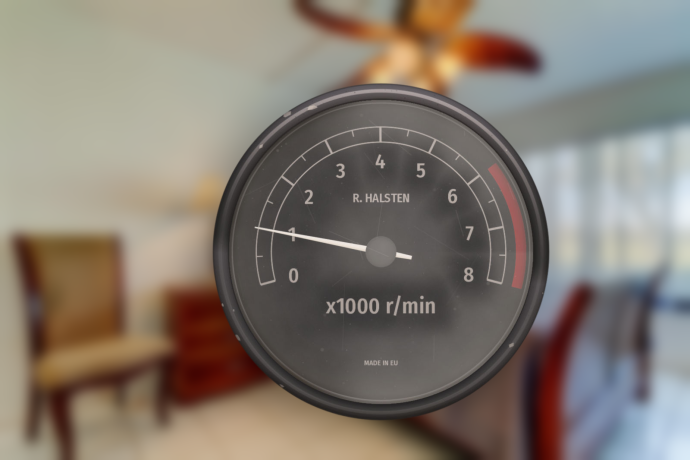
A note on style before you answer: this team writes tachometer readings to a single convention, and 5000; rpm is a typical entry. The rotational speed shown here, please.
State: 1000; rpm
